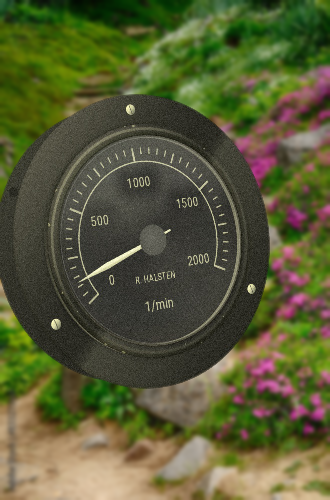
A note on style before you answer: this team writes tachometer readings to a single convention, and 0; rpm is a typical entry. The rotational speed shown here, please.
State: 125; rpm
